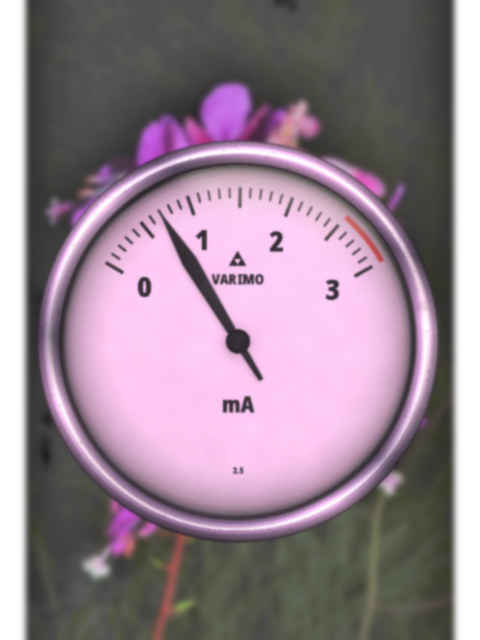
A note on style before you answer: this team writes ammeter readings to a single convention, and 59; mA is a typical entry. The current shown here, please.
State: 0.7; mA
